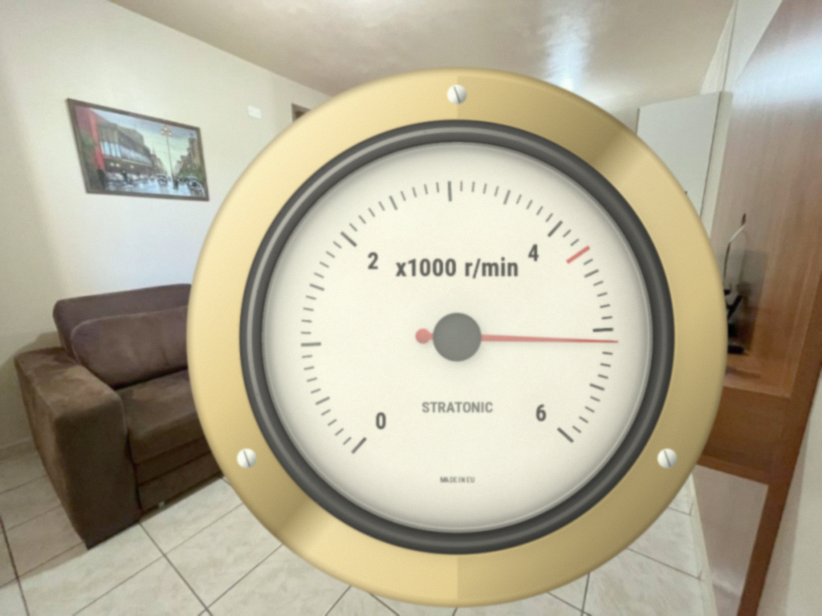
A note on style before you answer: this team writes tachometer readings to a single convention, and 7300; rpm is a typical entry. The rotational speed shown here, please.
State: 5100; rpm
